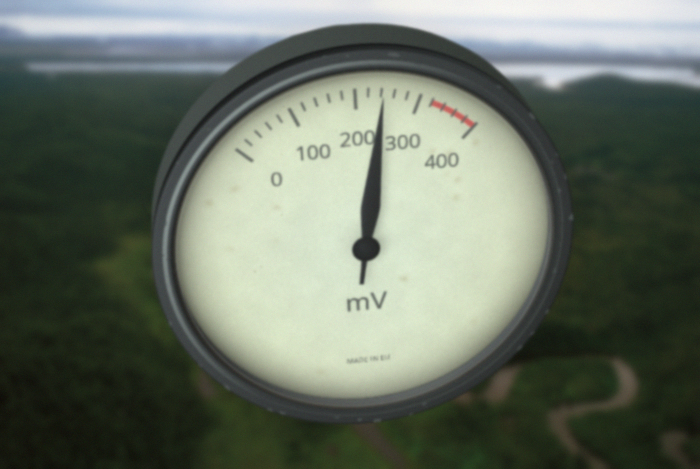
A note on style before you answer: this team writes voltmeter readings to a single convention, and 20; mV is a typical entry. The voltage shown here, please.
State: 240; mV
